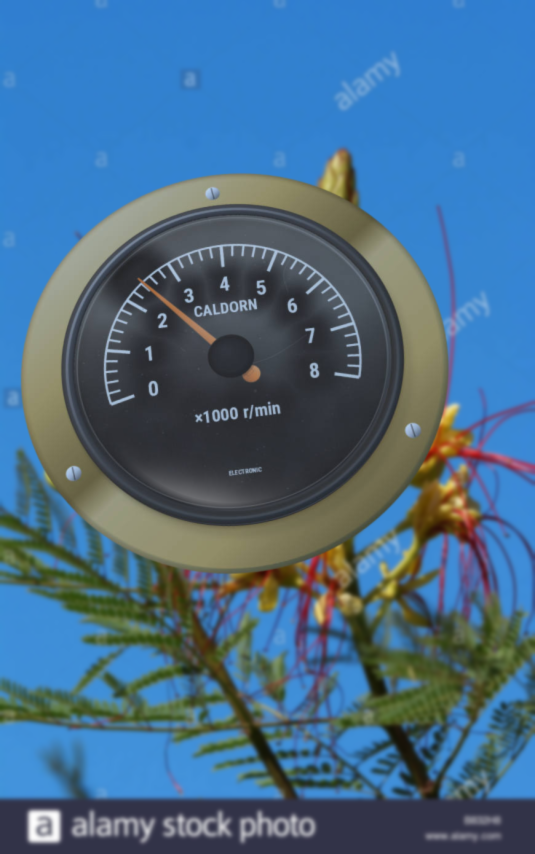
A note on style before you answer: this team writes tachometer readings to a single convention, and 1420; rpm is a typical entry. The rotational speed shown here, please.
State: 2400; rpm
